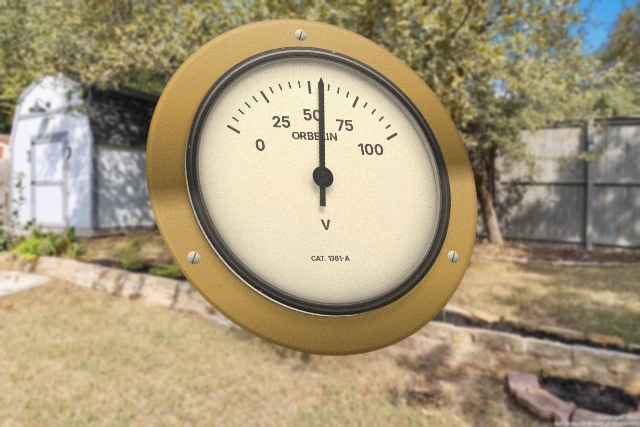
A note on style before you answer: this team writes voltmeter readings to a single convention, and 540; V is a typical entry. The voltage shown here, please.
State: 55; V
